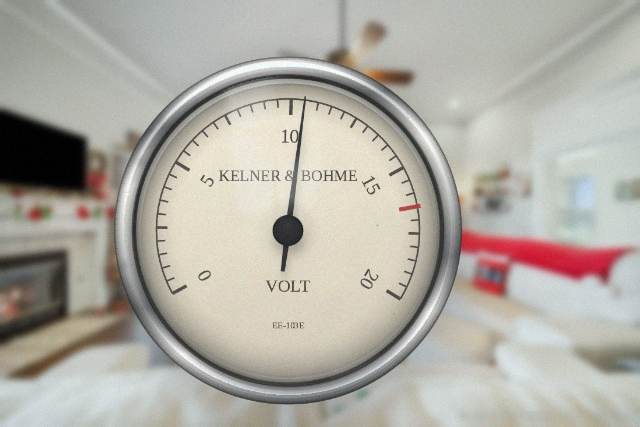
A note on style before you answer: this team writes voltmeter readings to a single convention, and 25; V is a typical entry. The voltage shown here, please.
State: 10.5; V
